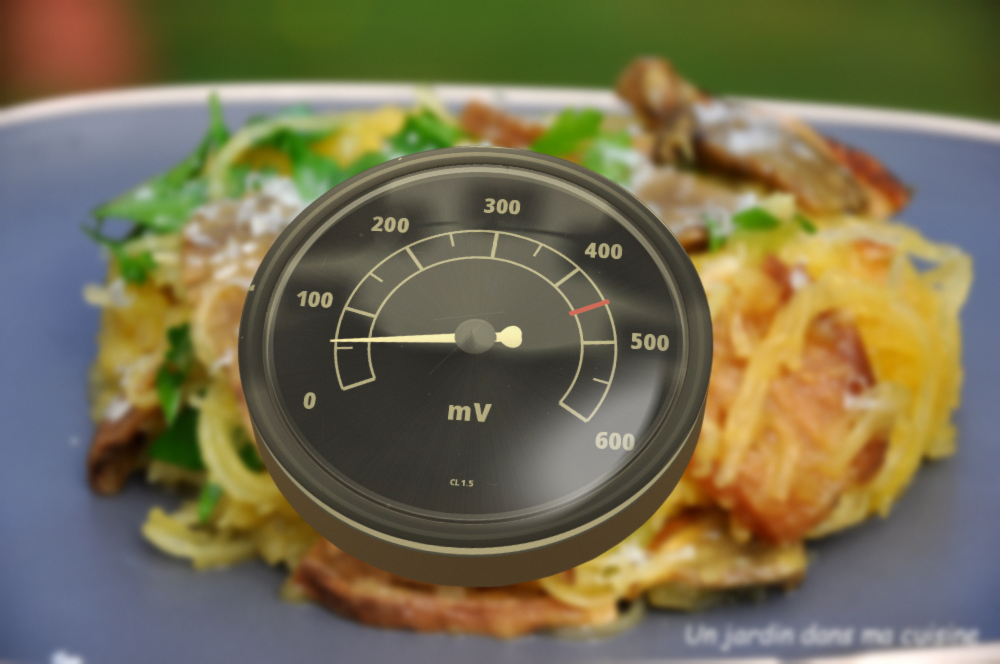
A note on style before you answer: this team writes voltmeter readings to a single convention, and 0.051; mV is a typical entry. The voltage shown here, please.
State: 50; mV
